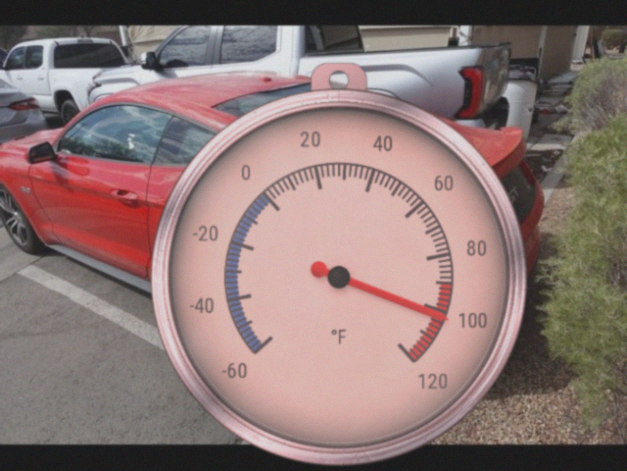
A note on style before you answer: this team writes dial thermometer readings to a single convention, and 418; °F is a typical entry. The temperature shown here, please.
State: 102; °F
